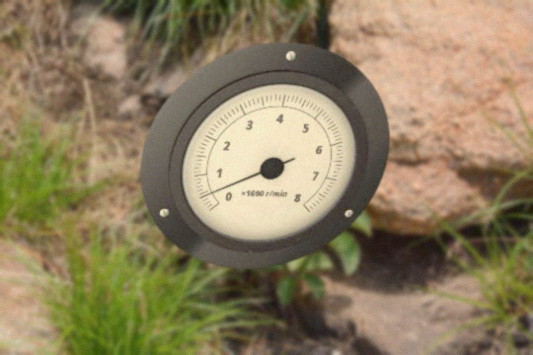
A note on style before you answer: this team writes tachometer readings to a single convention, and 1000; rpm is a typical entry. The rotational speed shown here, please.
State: 500; rpm
